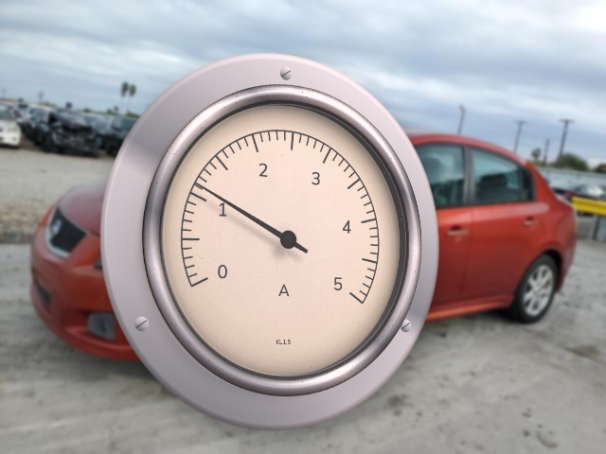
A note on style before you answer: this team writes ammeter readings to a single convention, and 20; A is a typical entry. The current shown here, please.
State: 1.1; A
